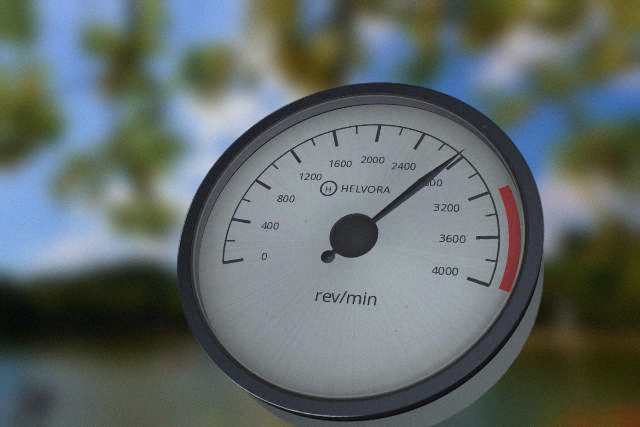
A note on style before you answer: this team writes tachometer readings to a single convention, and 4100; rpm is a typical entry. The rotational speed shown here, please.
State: 2800; rpm
